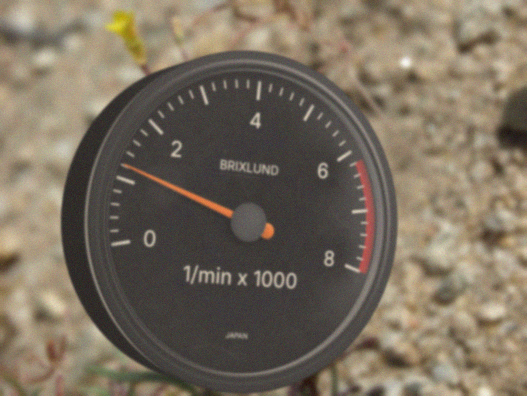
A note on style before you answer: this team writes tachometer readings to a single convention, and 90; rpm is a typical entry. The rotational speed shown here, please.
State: 1200; rpm
